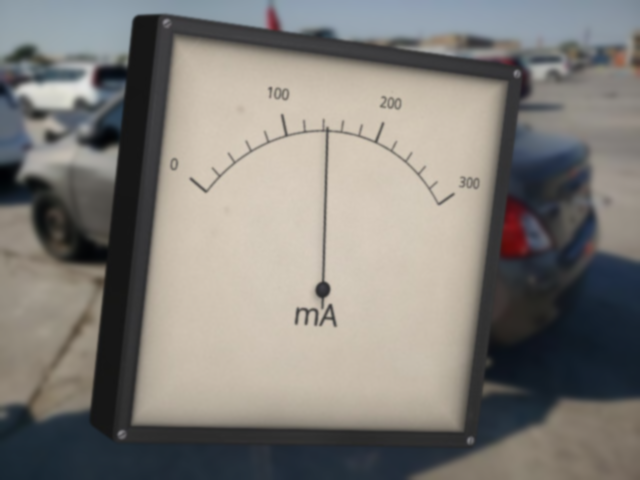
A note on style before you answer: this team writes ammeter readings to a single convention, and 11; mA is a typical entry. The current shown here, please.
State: 140; mA
